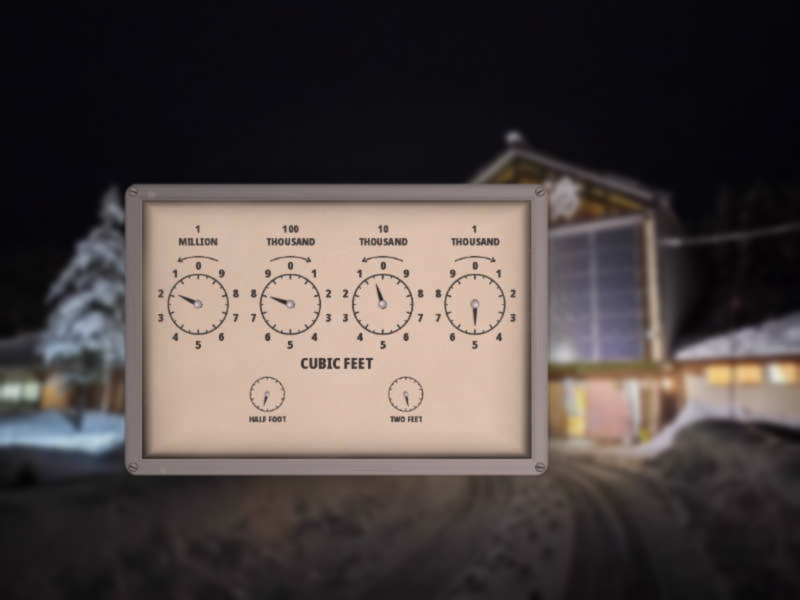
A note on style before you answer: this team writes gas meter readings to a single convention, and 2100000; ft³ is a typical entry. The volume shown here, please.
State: 180500; ft³
